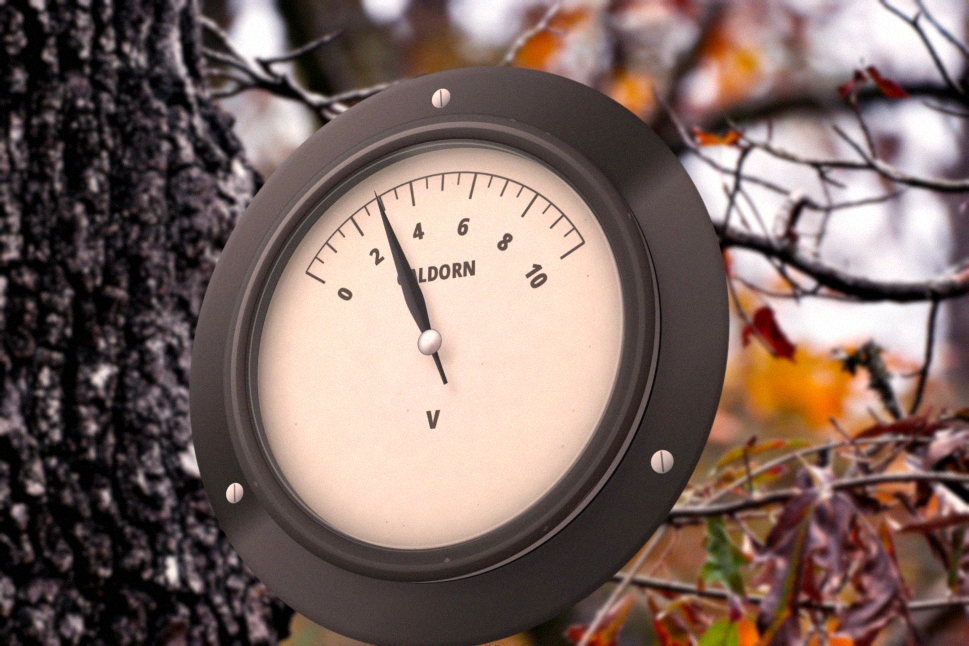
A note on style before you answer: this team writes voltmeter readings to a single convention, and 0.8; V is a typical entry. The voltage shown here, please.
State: 3; V
